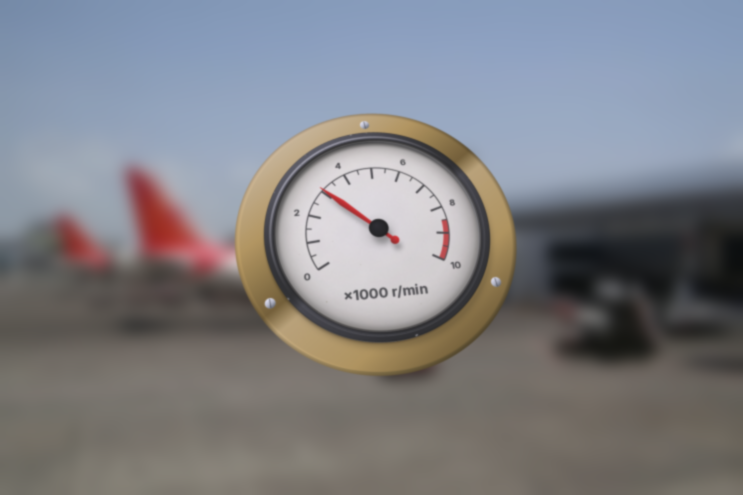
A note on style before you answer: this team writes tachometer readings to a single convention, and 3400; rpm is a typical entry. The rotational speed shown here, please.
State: 3000; rpm
